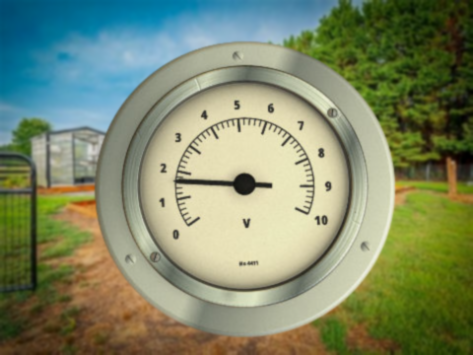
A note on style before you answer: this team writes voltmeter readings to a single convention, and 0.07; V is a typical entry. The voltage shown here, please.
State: 1.6; V
